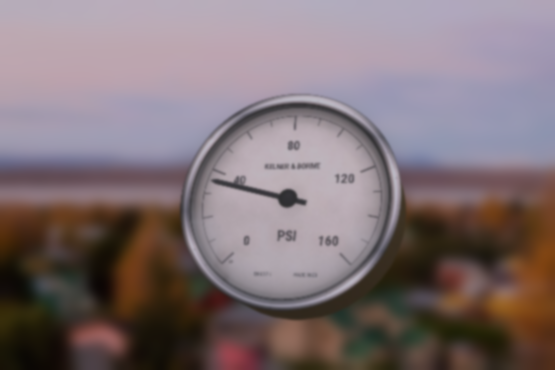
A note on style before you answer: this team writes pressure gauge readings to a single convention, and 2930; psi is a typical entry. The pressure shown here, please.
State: 35; psi
